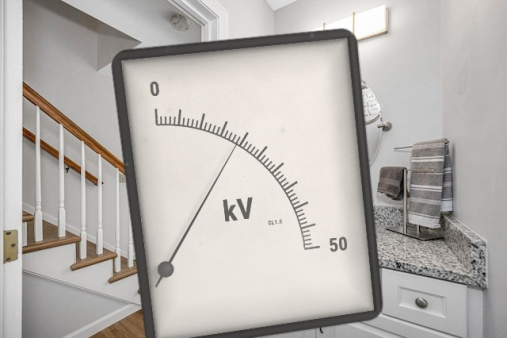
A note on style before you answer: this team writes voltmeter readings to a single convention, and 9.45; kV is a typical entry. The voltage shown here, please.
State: 19; kV
